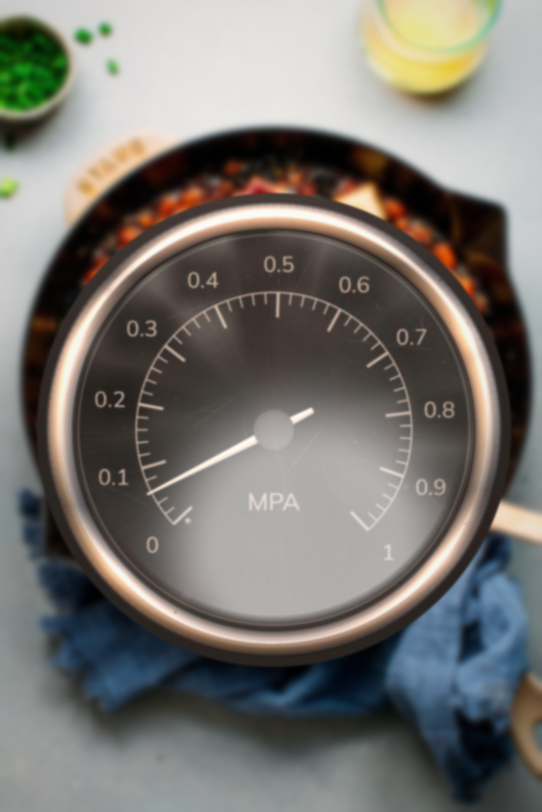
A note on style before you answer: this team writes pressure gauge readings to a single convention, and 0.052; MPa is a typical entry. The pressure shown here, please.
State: 0.06; MPa
